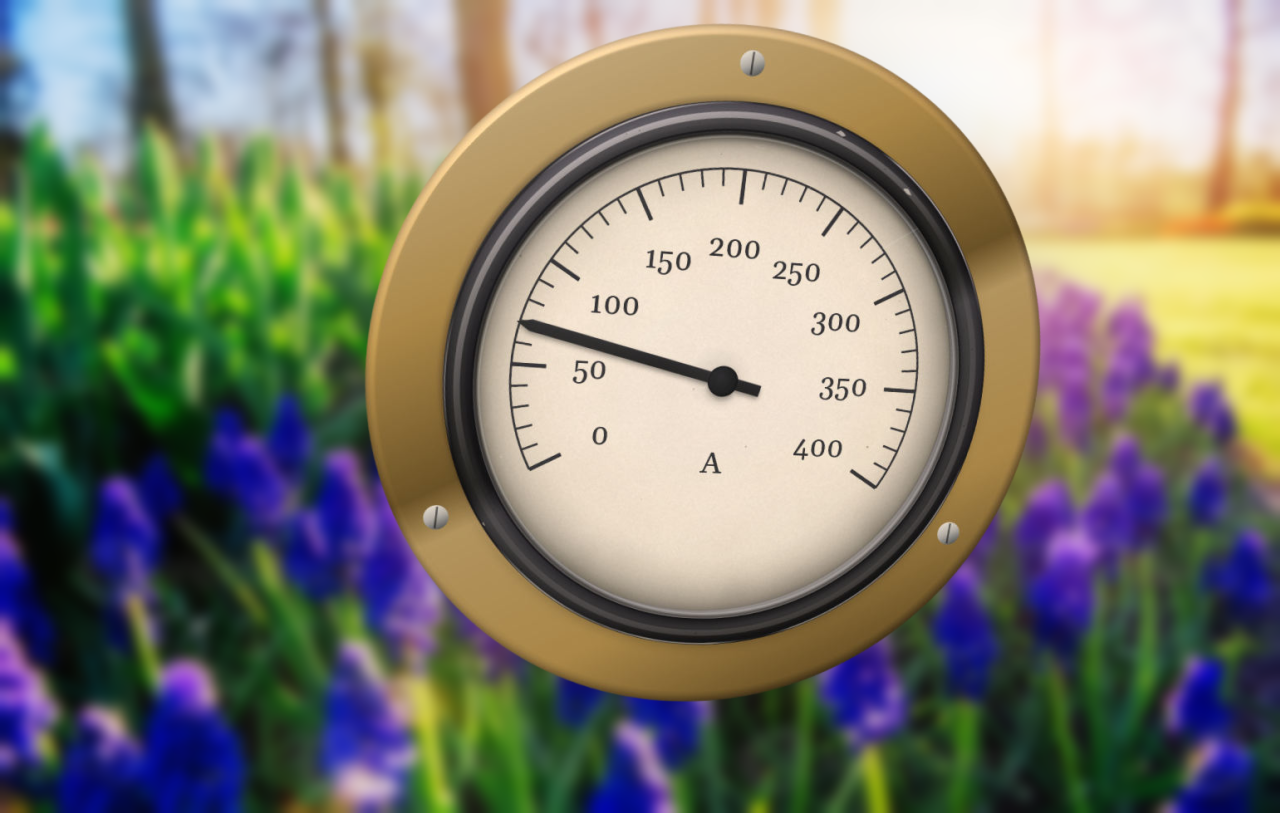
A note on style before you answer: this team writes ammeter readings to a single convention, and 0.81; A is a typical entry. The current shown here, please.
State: 70; A
